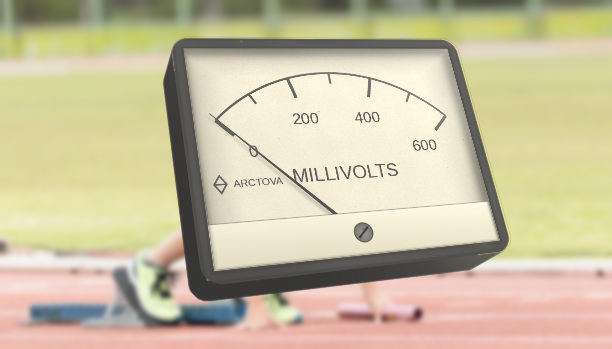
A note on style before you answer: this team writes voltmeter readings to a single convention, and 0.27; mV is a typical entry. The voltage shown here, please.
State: 0; mV
